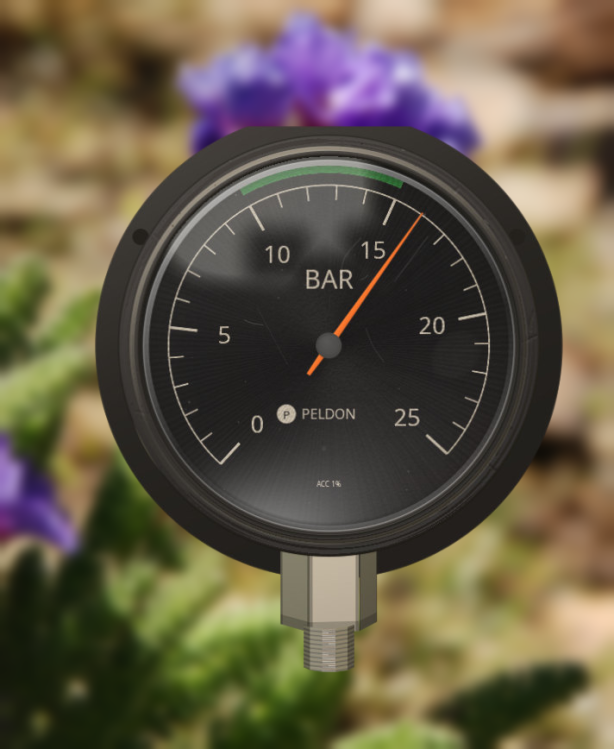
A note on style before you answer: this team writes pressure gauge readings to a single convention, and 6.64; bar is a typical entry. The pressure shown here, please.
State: 16; bar
